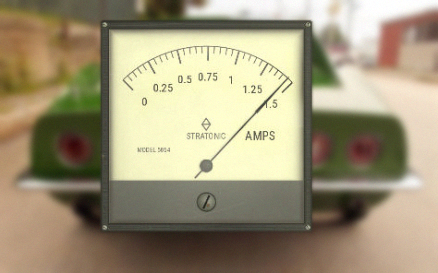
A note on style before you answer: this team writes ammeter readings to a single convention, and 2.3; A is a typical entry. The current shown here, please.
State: 1.45; A
